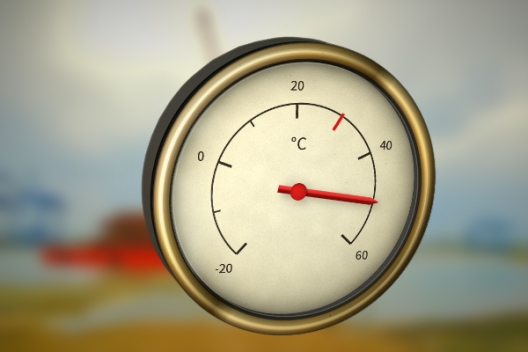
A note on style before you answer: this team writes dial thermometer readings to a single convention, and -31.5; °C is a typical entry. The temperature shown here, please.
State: 50; °C
